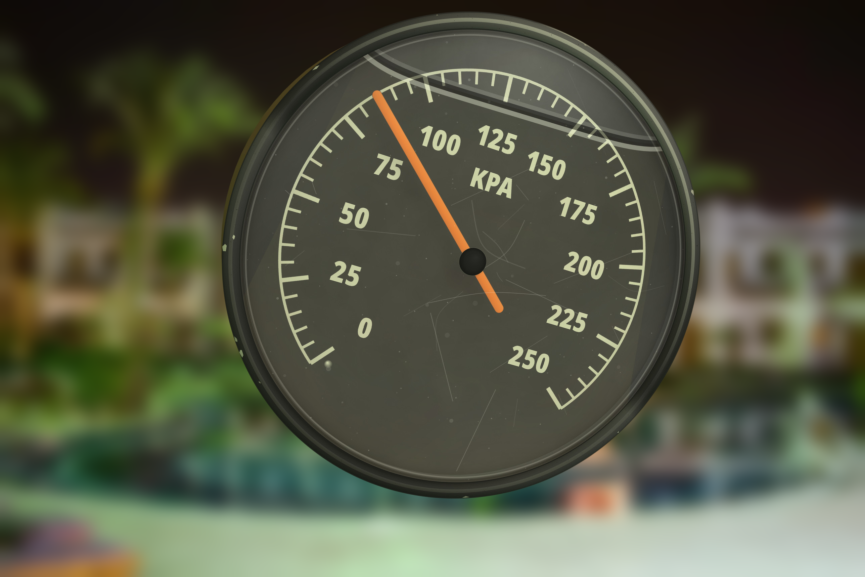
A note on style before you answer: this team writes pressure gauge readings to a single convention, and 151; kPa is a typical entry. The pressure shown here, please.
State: 85; kPa
